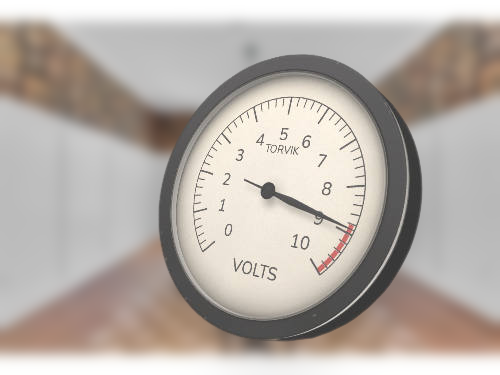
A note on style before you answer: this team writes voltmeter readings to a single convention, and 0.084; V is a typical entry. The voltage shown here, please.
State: 8.9; V
